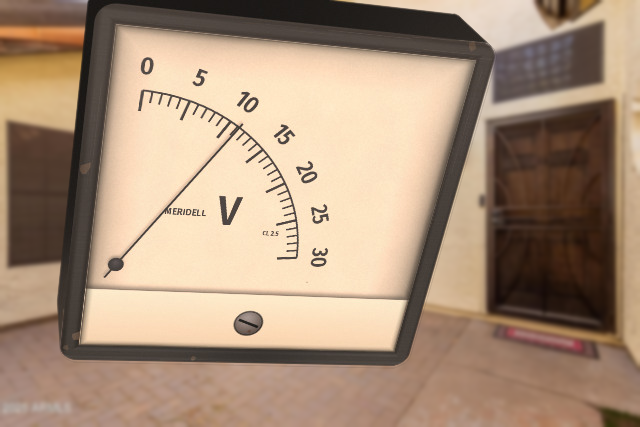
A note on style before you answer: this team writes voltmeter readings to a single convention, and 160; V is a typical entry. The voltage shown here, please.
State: 11; V
